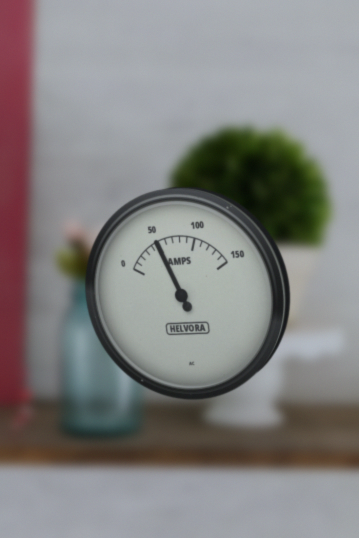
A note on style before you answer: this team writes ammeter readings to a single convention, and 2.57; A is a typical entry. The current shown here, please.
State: 50; A
